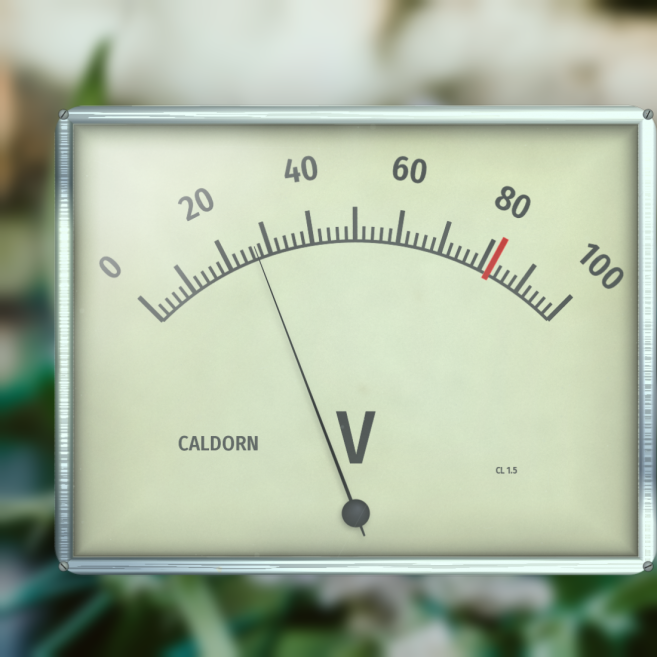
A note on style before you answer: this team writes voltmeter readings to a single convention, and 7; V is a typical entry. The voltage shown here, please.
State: 27; V
